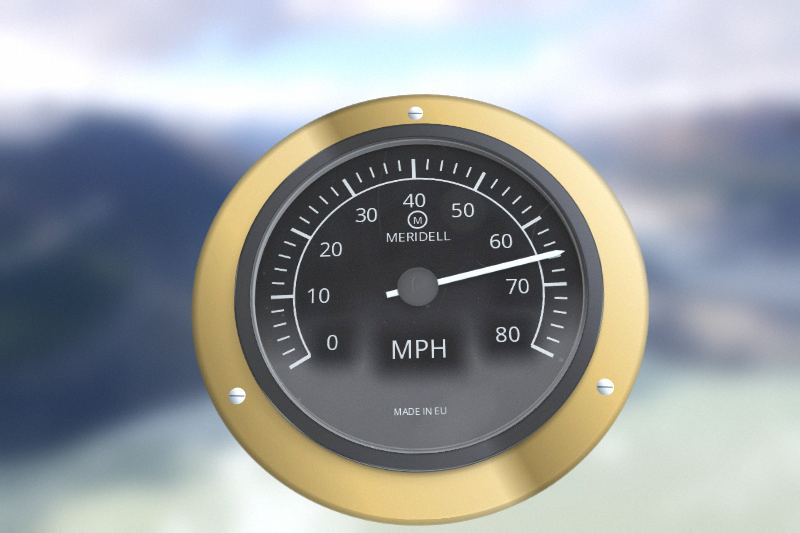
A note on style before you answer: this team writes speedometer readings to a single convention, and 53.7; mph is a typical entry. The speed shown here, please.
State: 66; mph
